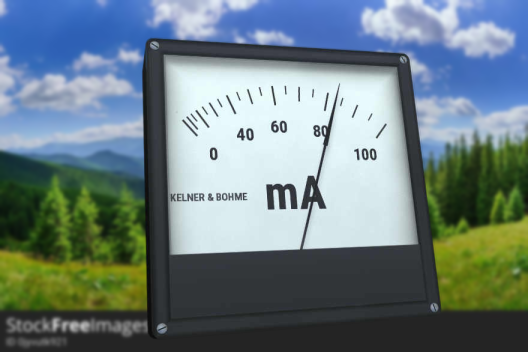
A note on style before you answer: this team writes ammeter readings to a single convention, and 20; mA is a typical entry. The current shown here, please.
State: 82.5; mA
